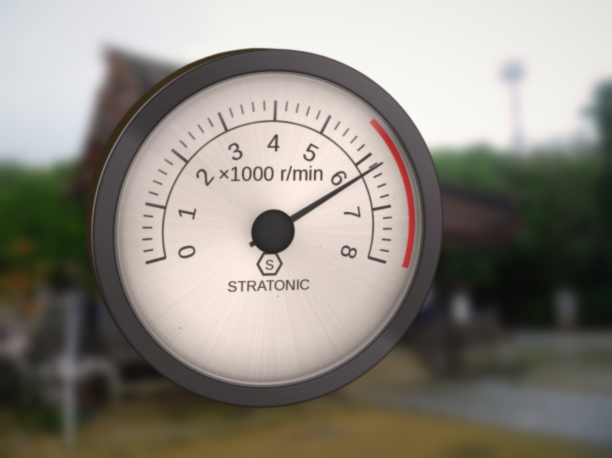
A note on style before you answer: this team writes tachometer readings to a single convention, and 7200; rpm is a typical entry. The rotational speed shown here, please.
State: 6200; rpm
